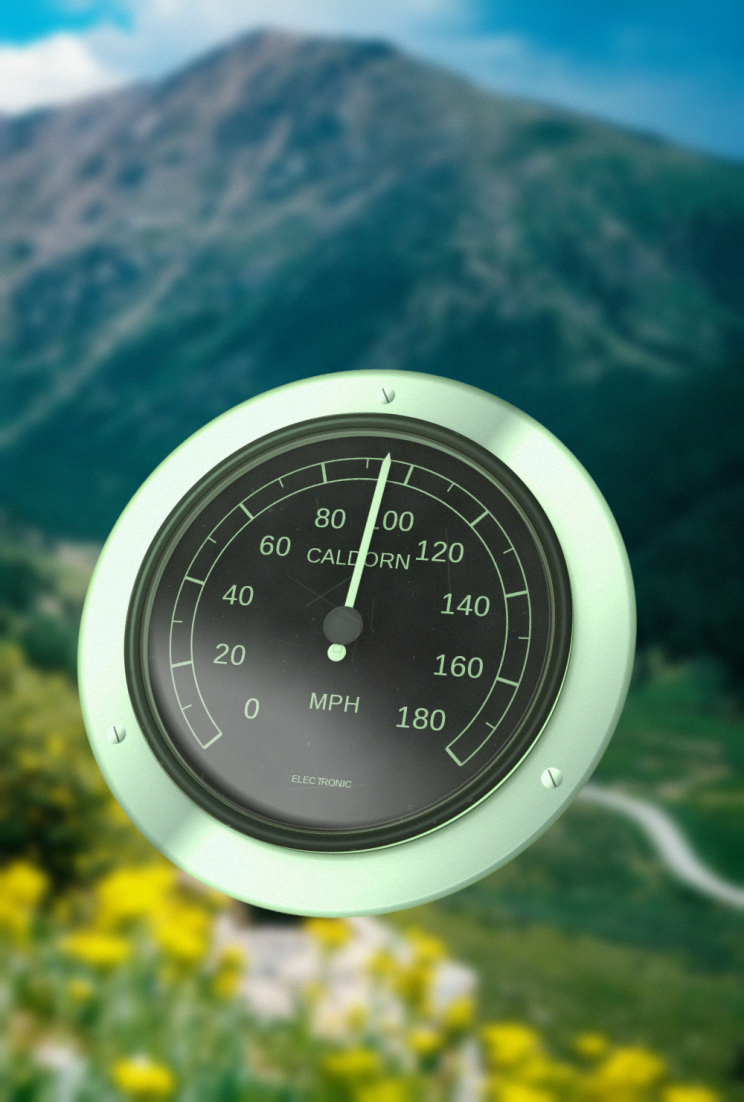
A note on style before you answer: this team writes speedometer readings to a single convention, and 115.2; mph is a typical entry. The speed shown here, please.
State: 95; mph
